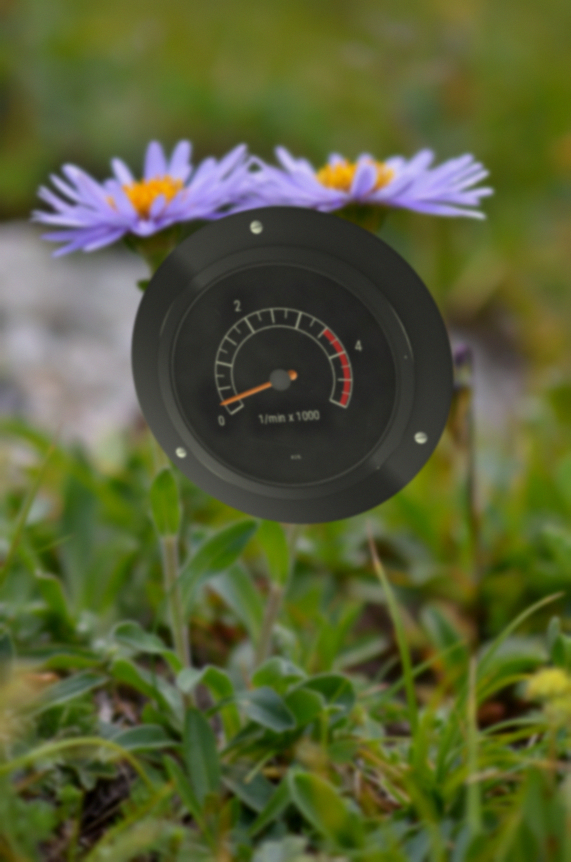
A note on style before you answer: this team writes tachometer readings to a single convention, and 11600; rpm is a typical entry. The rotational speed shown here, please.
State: 250; rpm
